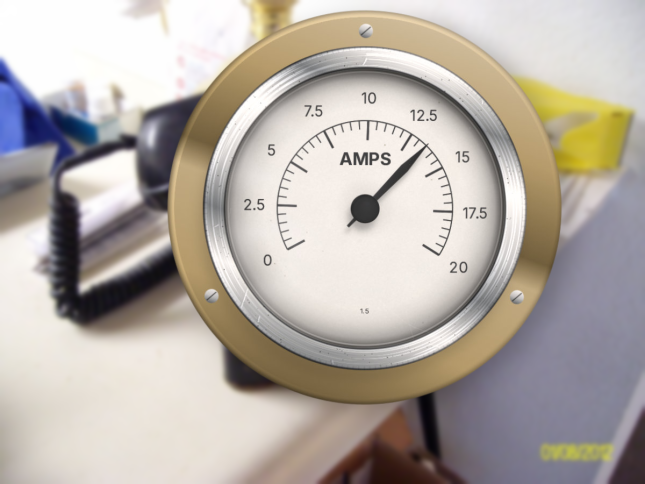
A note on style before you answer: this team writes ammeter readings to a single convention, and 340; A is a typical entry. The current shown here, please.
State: 13.5; A
